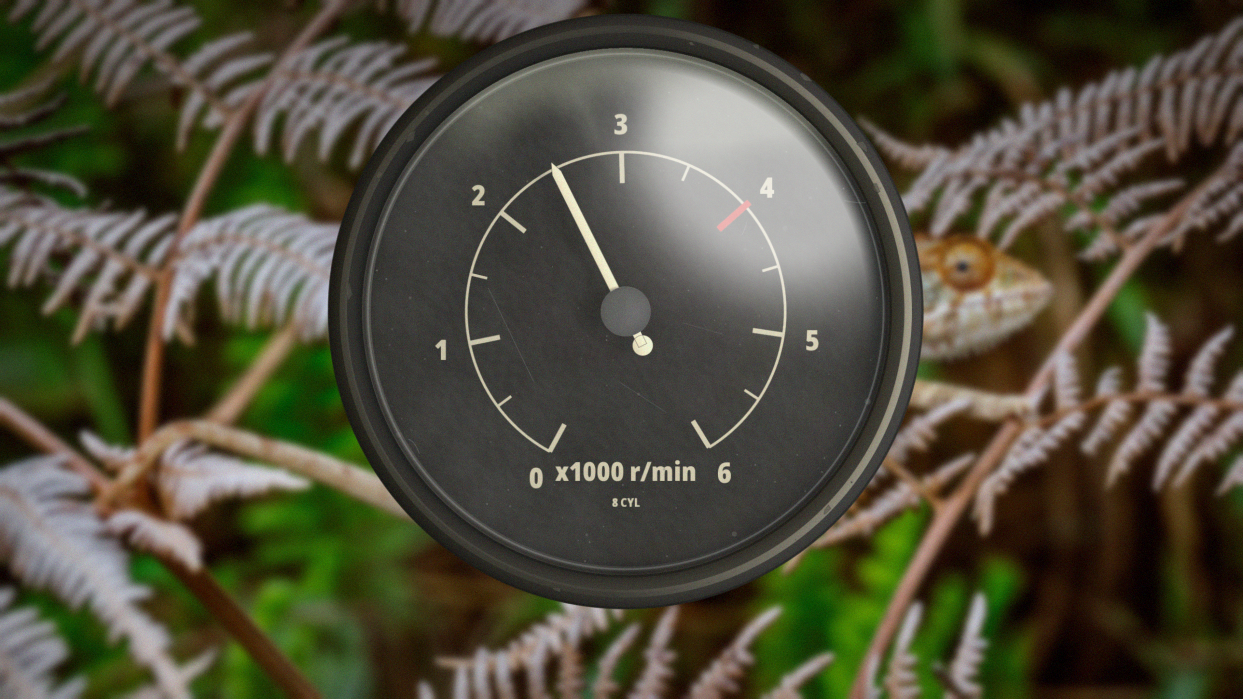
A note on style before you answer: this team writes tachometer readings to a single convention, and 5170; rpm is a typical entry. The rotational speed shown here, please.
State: 2500; rpm
